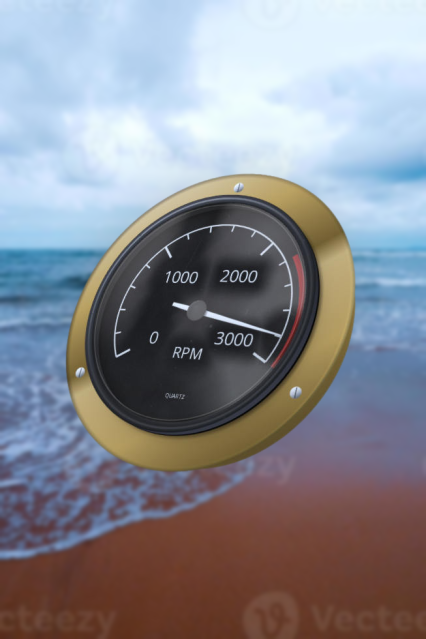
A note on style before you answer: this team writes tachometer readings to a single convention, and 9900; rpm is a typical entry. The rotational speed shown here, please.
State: 2800; rpm
